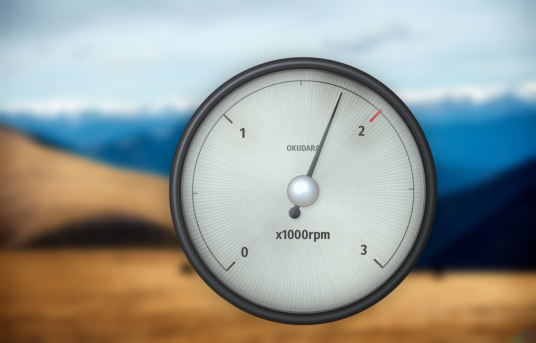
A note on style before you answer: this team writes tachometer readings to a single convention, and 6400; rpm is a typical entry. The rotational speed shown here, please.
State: 1750; rpm
